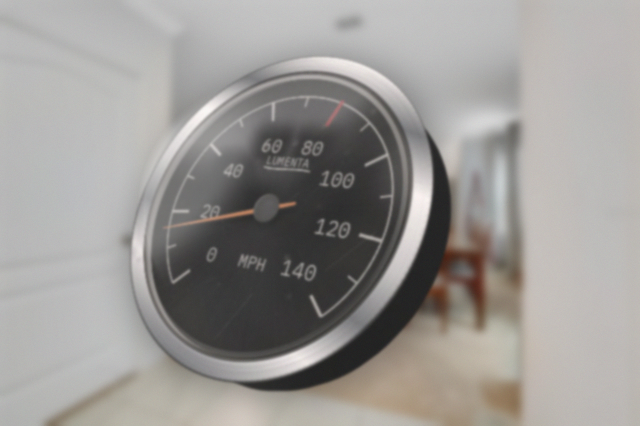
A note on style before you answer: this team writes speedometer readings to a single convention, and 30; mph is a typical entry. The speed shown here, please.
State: 15; mph
